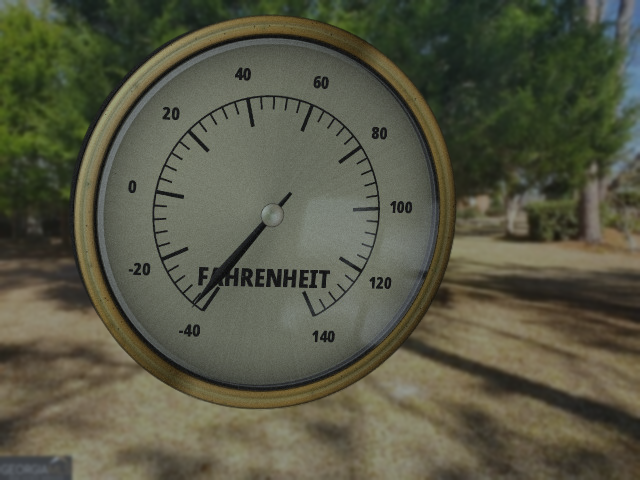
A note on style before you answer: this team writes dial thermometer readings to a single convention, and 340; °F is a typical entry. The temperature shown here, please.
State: -36; °F
